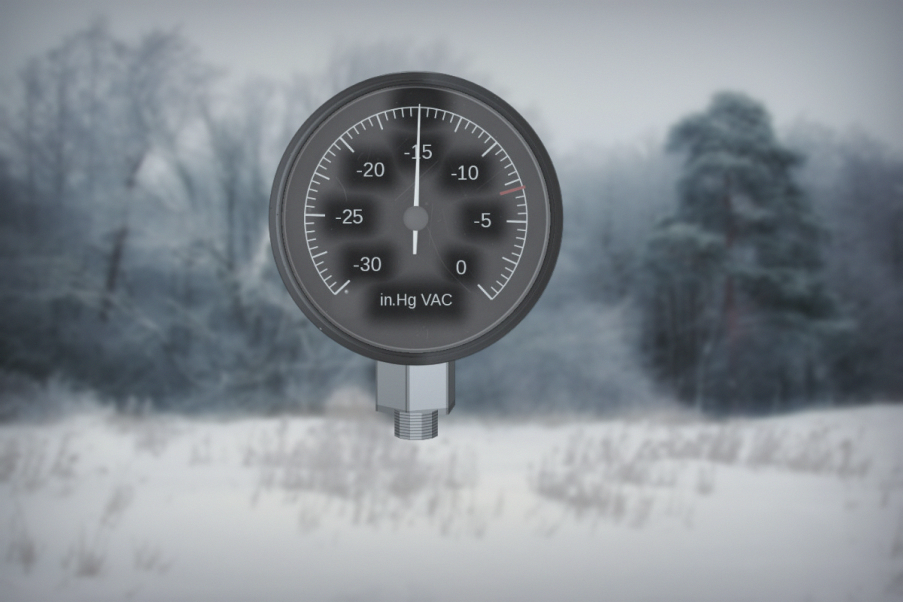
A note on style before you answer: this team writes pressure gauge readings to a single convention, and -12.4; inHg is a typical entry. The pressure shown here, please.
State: -15; inHg
